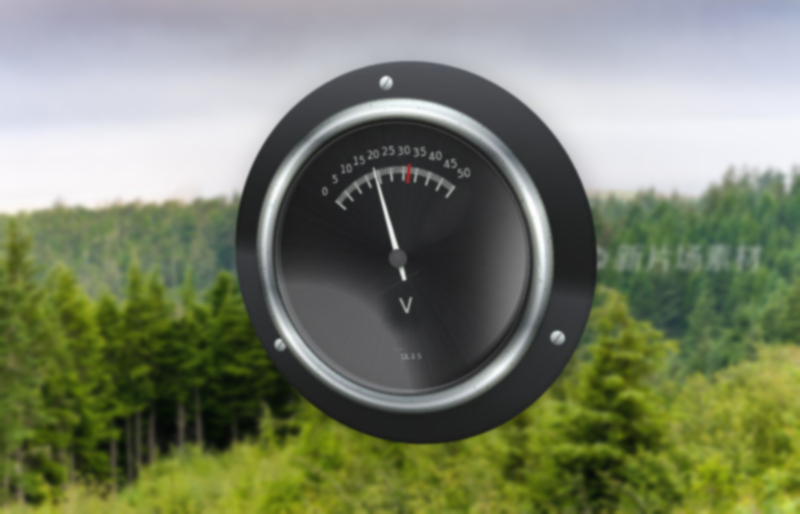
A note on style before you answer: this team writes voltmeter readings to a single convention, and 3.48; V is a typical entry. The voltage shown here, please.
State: 20; V
